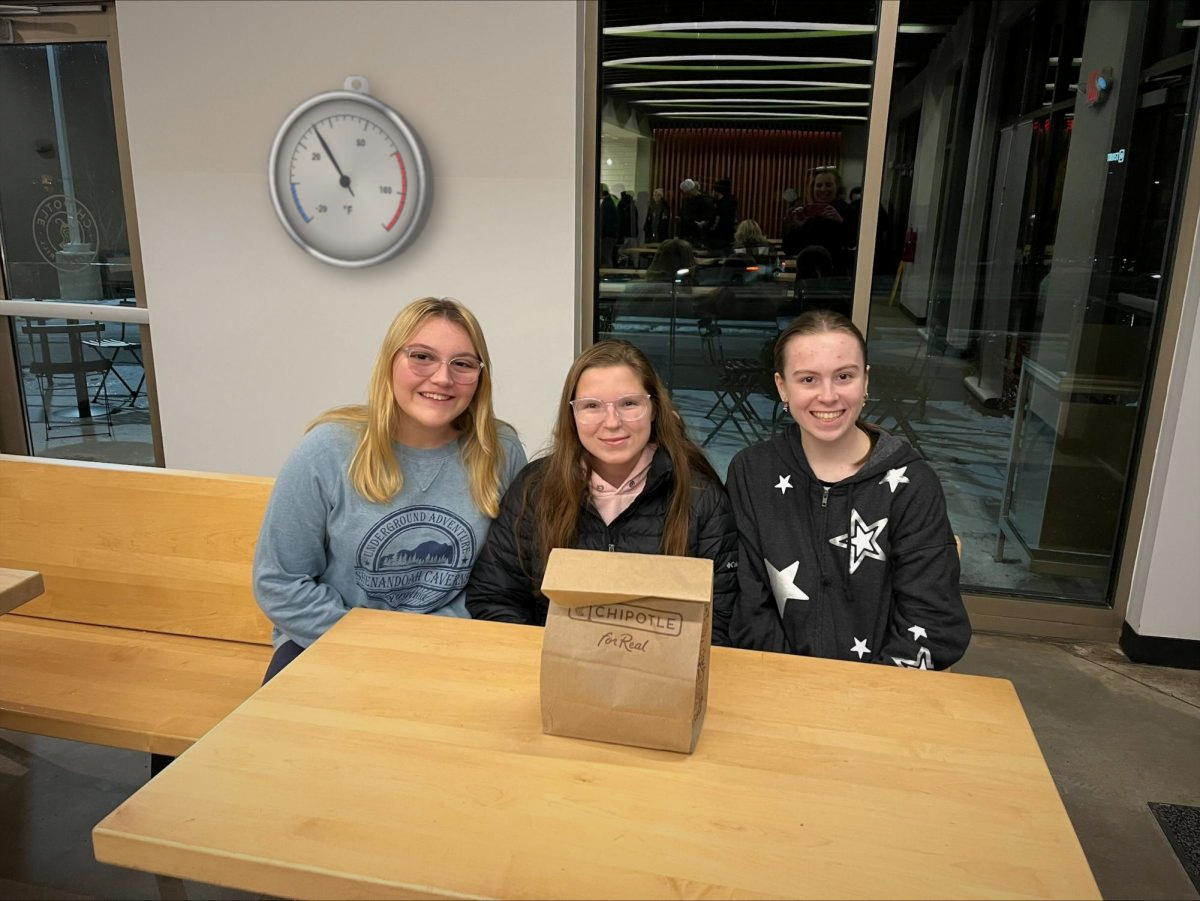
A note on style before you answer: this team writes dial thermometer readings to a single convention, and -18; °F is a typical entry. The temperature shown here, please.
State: 32; °F
